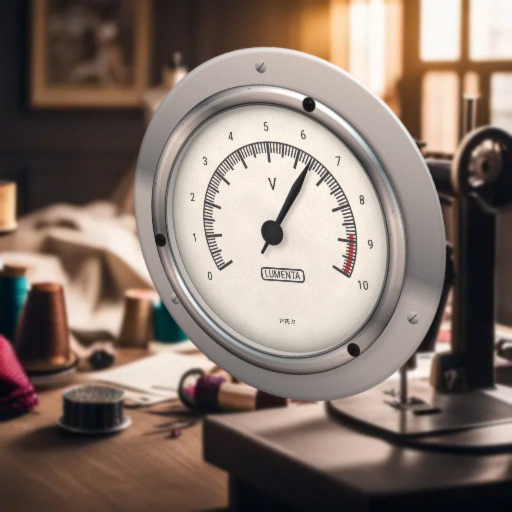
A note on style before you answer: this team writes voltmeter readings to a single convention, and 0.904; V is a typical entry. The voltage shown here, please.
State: 6.5; V
